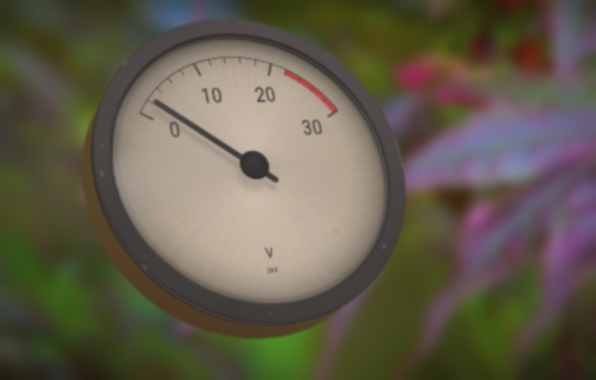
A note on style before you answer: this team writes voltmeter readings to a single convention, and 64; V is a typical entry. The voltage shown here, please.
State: 2; V
